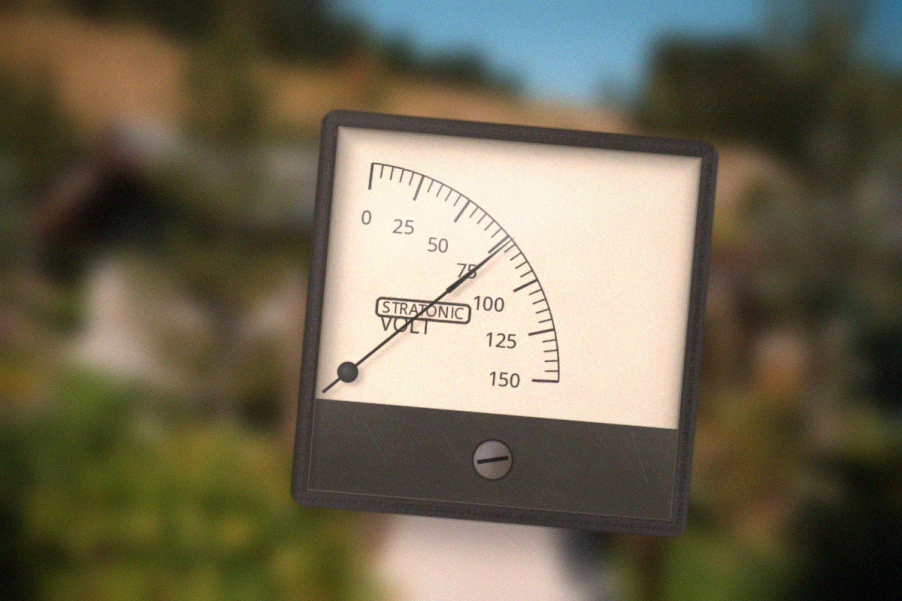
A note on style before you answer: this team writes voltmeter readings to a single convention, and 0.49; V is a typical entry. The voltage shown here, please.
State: 77.5; V
